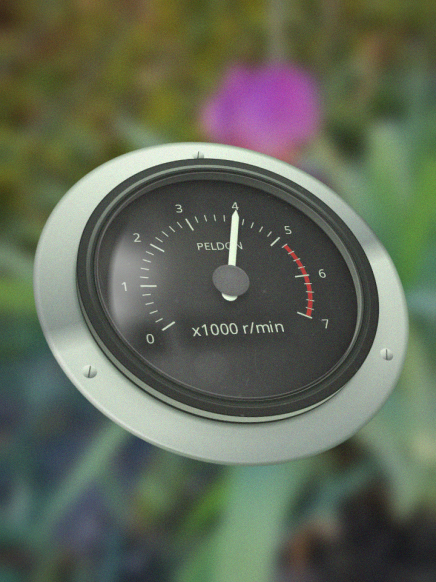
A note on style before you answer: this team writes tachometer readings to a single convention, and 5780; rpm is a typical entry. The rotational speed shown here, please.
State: 4000; rpm
